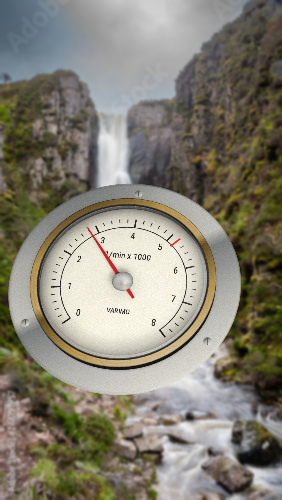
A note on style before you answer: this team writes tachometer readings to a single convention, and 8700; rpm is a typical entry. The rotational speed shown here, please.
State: 2800; rpm
